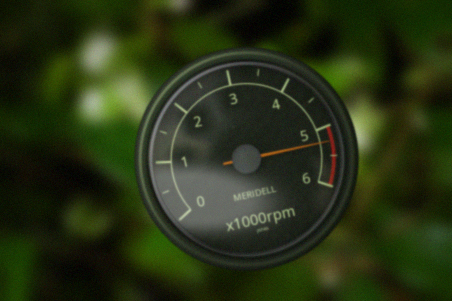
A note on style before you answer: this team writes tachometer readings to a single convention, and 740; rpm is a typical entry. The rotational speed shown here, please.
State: 5250; rpm
